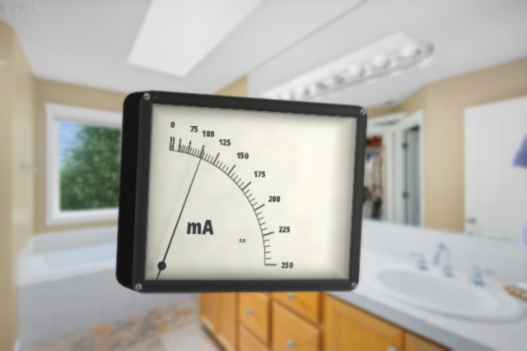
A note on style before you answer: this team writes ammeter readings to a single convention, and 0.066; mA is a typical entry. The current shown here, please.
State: 100; mA
